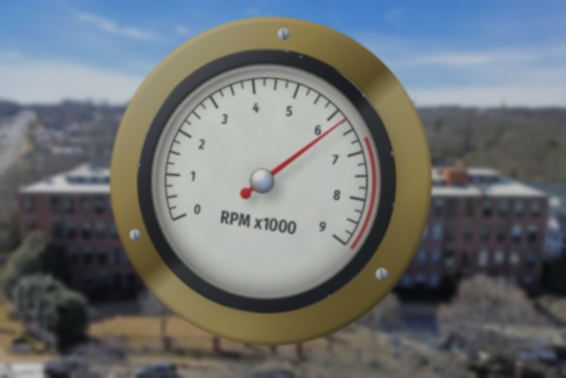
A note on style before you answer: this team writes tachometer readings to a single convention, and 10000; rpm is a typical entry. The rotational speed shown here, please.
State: 6250; rpm
